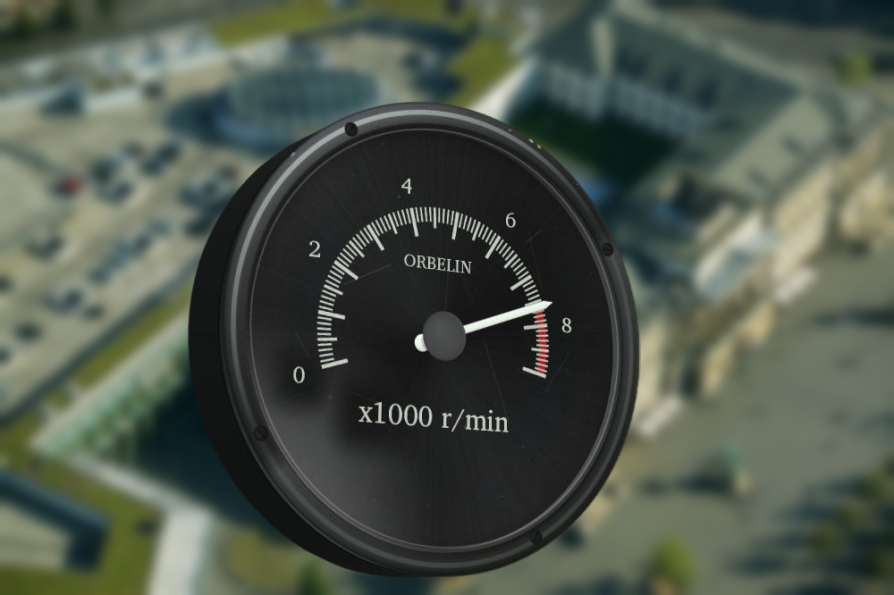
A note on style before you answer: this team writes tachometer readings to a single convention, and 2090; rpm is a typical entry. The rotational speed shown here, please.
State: 7600; rpm
